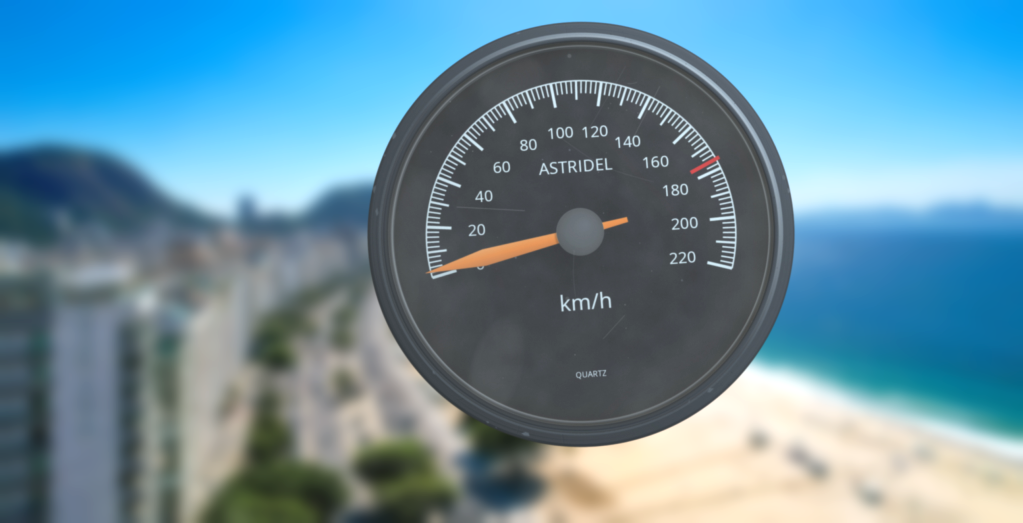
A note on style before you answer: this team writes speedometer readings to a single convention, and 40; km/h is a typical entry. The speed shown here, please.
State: 2; km/h
